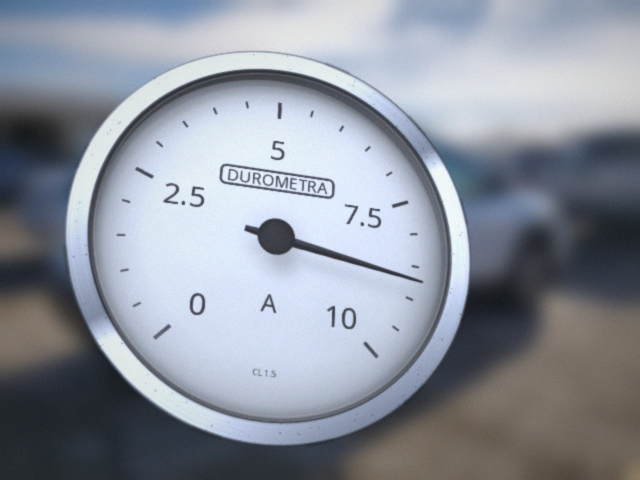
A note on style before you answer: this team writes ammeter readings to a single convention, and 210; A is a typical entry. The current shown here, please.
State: 8.75; A
